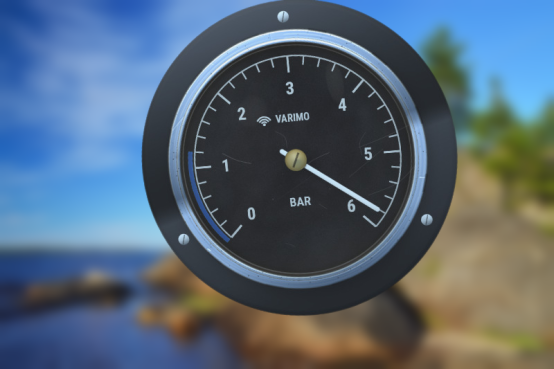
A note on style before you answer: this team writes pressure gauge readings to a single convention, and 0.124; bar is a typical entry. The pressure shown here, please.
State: 5.8; bar
